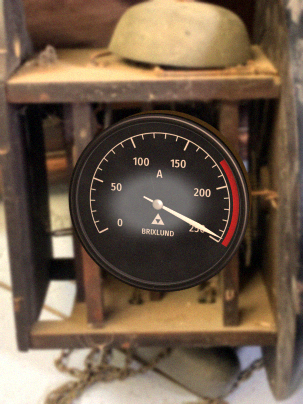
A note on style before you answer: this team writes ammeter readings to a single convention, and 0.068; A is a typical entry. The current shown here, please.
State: 245; A
